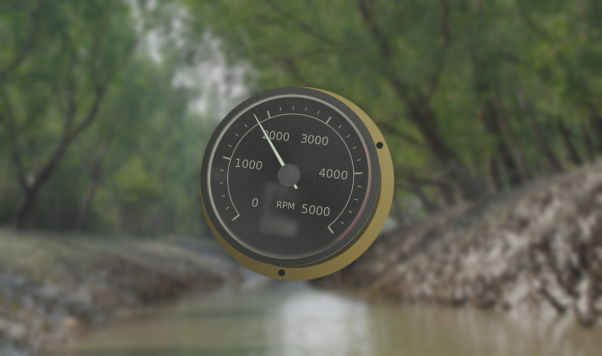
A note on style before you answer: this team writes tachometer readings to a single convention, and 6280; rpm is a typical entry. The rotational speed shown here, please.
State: 1800; rpm
